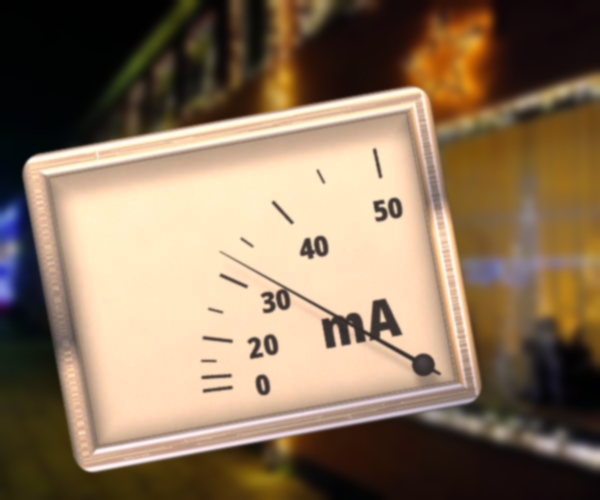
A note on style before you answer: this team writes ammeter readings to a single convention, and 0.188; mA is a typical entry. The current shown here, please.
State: 32.5; mA
